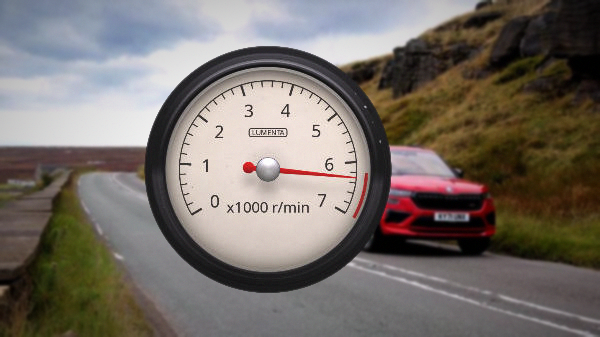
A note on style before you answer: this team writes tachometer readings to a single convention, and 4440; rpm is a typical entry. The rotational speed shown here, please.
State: 6300; rpm
